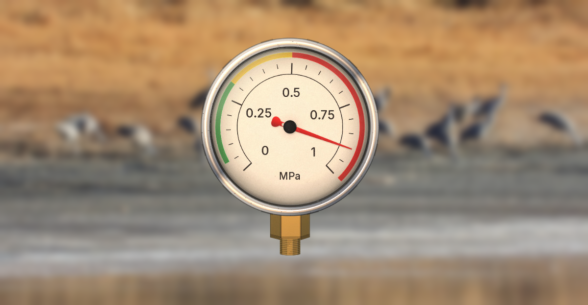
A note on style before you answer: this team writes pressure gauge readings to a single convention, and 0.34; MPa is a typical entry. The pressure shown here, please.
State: 0.9; MPa
